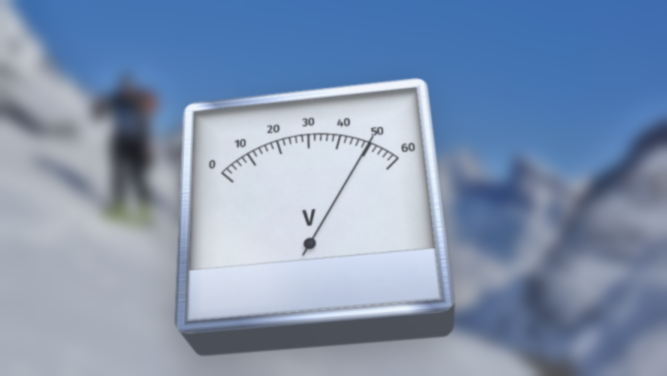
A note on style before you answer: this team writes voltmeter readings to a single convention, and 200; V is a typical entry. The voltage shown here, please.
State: 50; V
